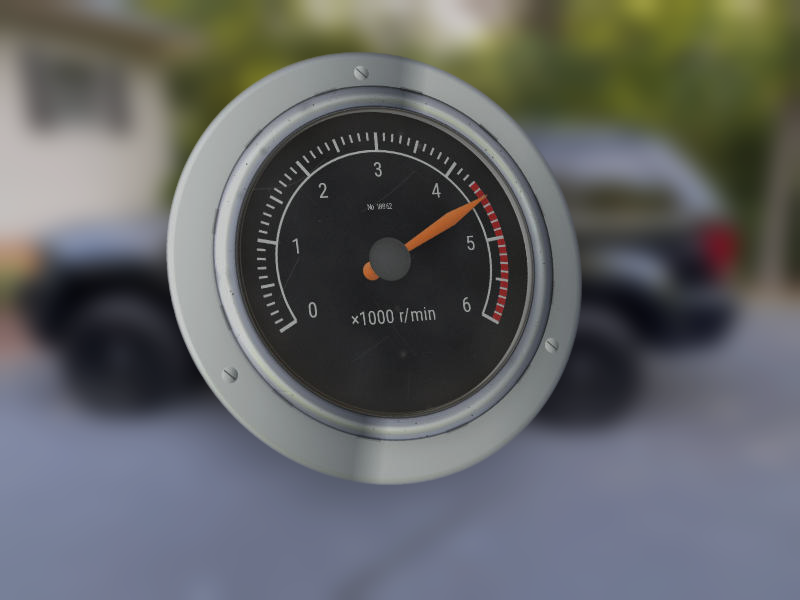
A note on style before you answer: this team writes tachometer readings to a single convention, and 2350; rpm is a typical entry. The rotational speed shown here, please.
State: 4500; rpm
